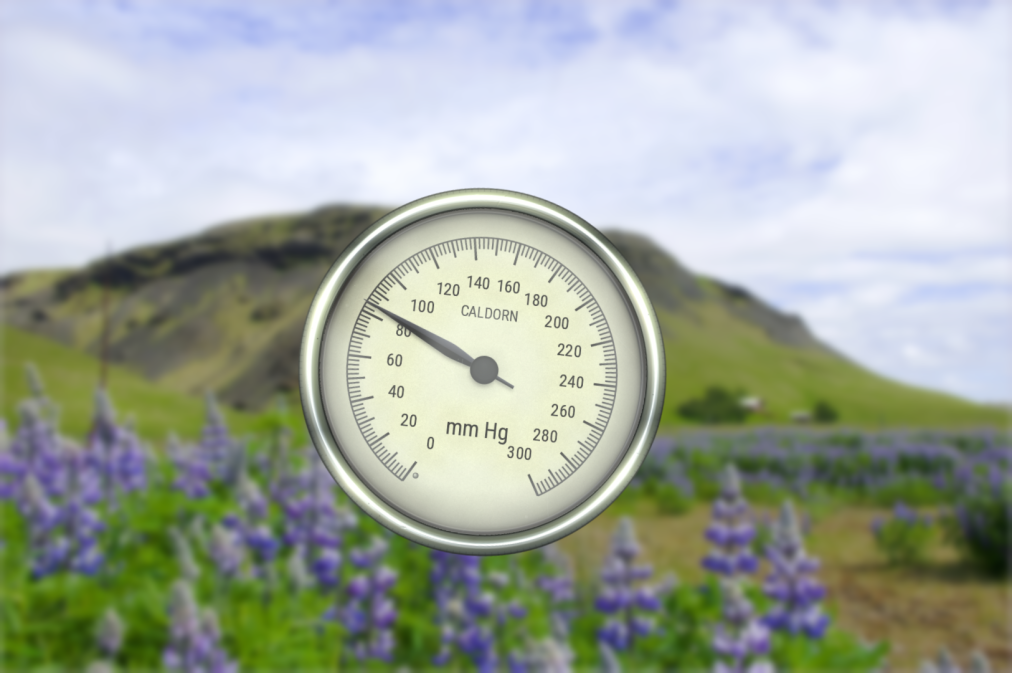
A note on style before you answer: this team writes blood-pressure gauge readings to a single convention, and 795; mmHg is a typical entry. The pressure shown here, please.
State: 84; mmHg
